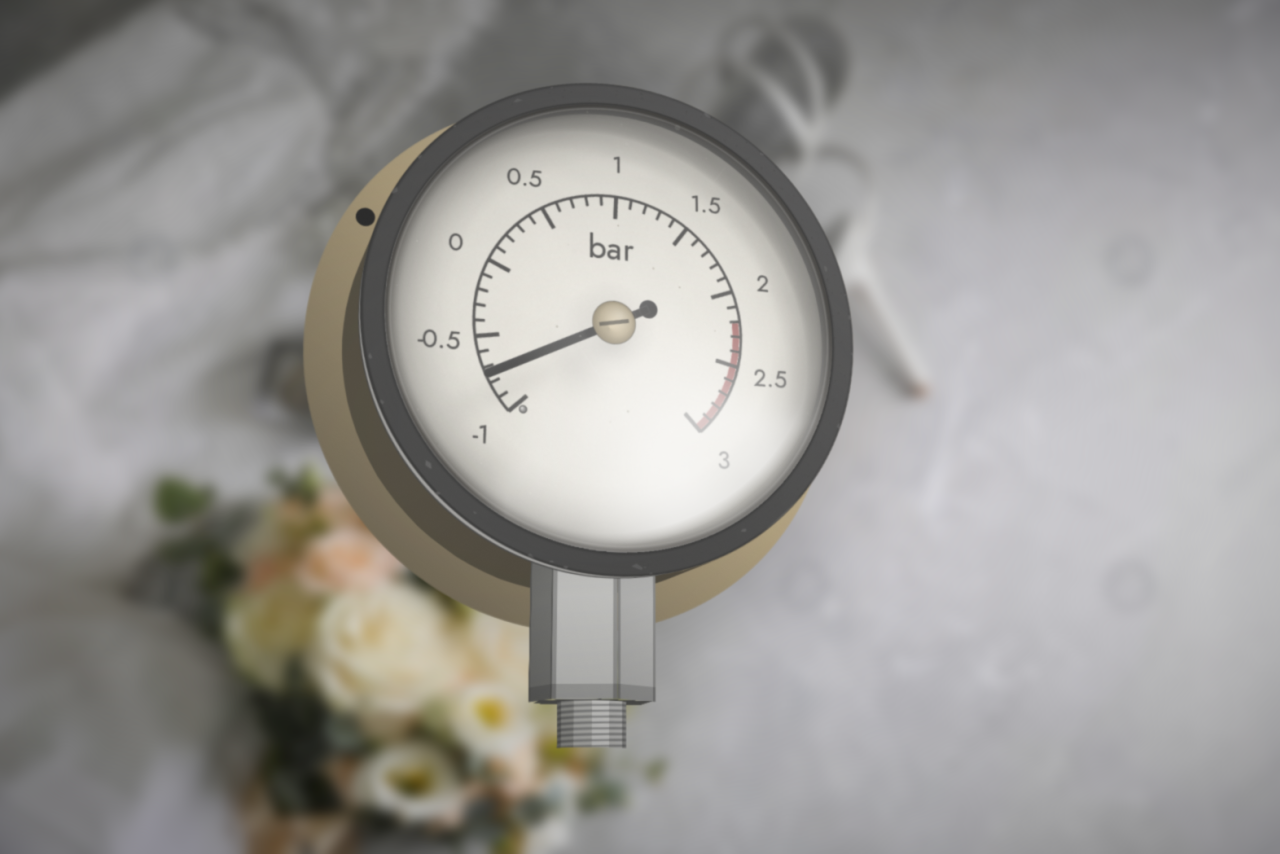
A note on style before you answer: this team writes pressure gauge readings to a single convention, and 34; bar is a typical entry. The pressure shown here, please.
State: -0.75; bar
